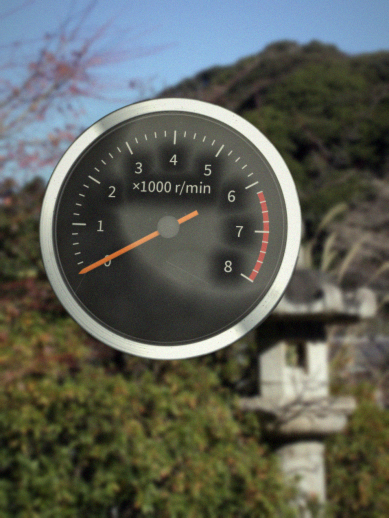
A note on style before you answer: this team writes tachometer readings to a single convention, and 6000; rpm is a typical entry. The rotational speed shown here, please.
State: 0; rpm
